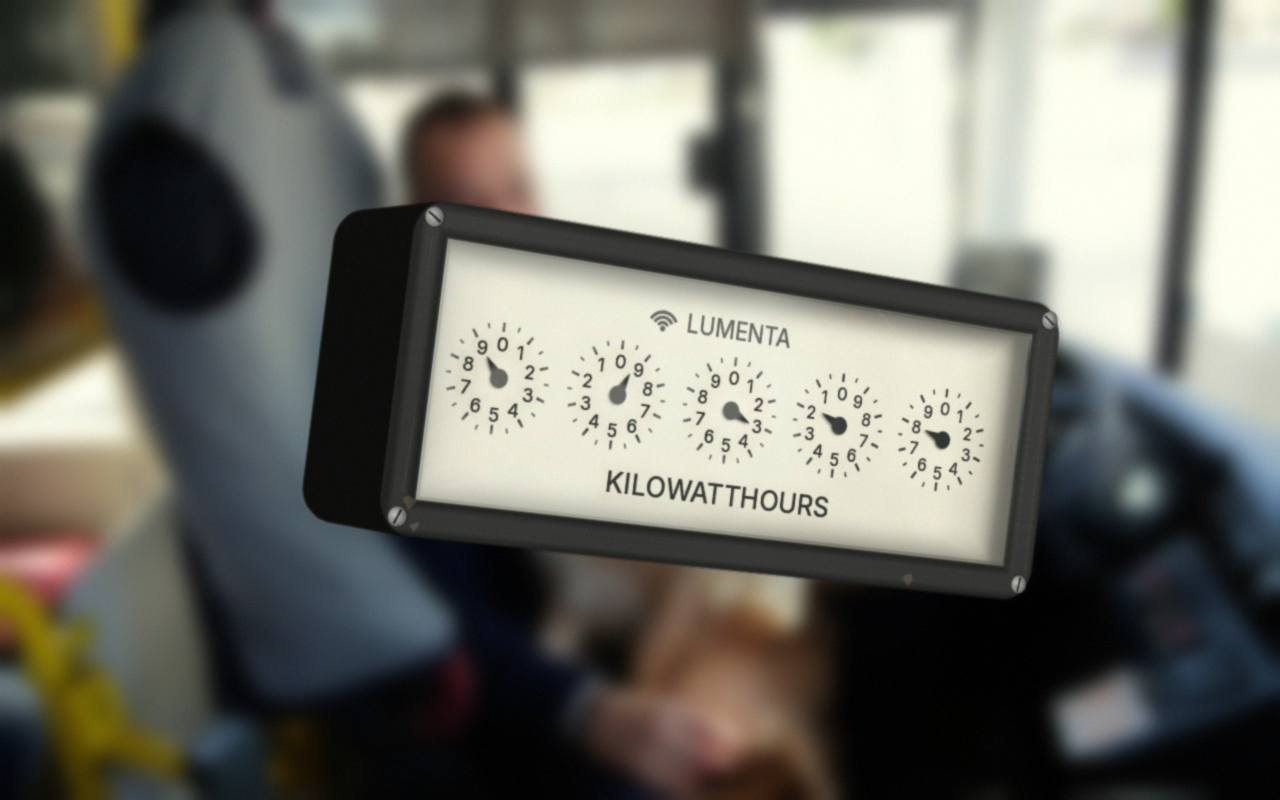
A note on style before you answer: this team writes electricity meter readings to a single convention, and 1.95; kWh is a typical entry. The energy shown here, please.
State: 89318; kWh
